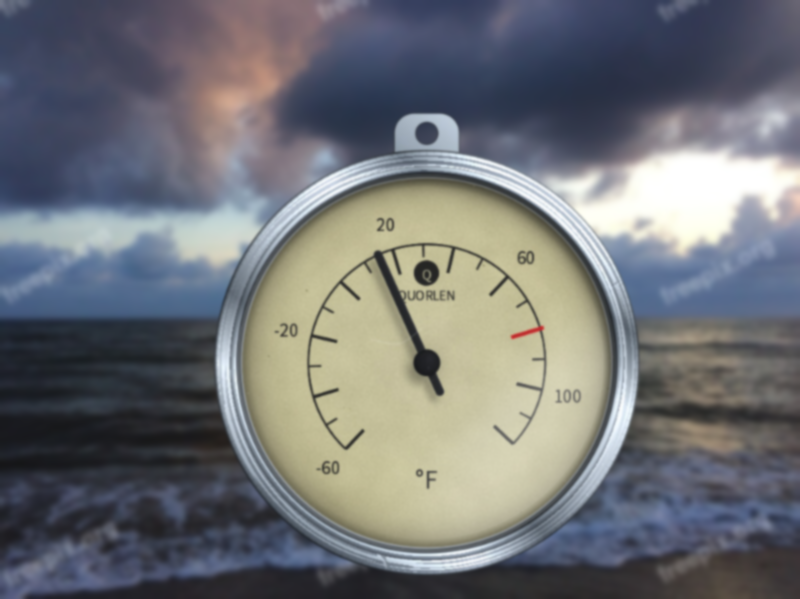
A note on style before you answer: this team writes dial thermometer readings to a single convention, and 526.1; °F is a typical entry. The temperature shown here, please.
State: 15; °F
